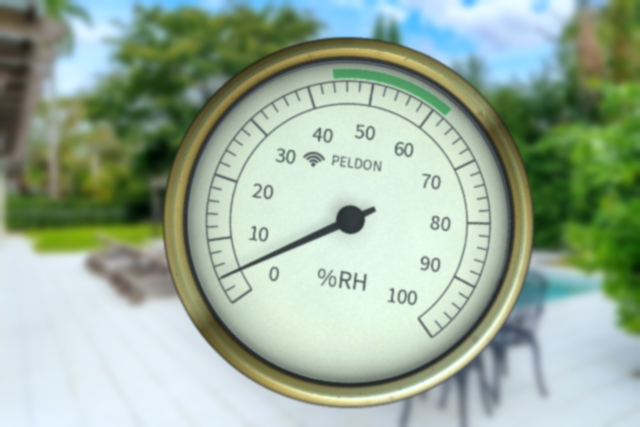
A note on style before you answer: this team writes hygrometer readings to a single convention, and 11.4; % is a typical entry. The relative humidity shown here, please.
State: 4; %
